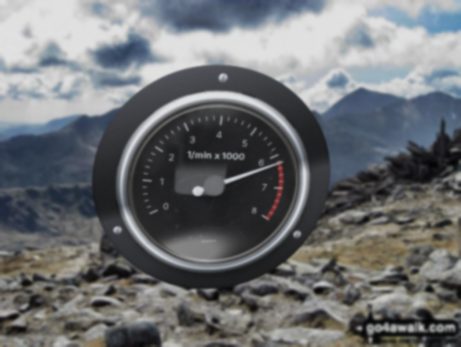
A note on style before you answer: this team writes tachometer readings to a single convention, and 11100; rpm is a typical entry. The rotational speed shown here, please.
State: 6200; rpm
